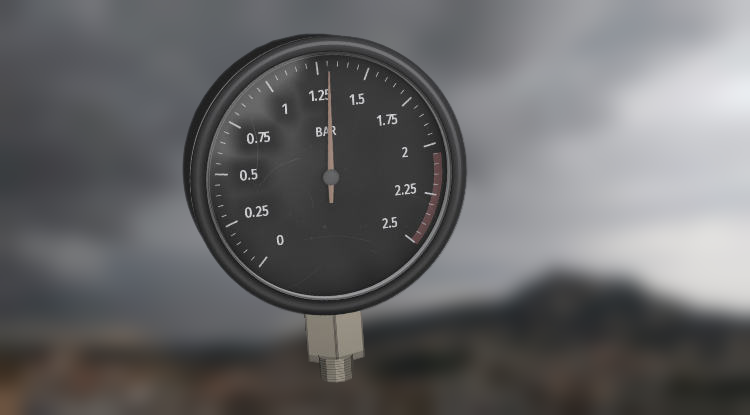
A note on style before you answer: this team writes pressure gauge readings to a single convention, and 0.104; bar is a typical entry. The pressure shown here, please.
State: 1.3; bar
